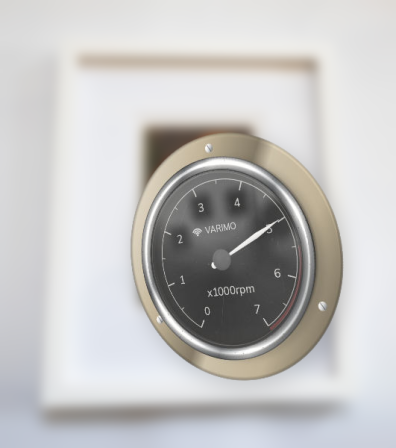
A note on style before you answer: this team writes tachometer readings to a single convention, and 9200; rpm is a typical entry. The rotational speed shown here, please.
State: 5000; rpm
